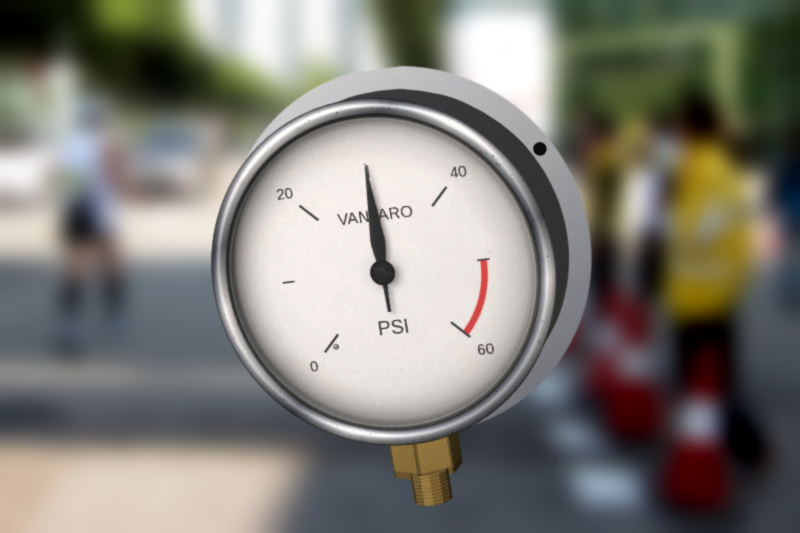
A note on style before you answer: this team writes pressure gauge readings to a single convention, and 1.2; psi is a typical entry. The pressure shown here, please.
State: 30; psi
